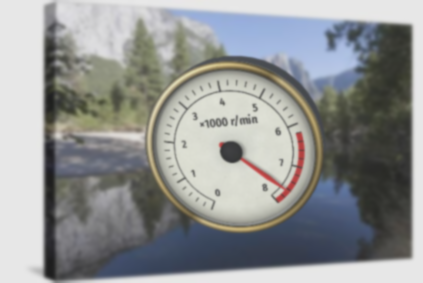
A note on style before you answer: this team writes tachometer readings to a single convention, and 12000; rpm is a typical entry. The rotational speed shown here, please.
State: 7600; rpm
